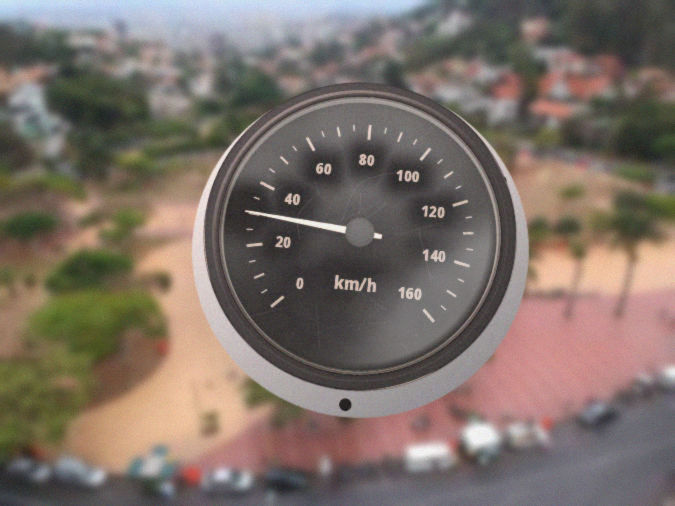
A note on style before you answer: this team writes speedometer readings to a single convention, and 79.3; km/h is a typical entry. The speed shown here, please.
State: 30; km/h
